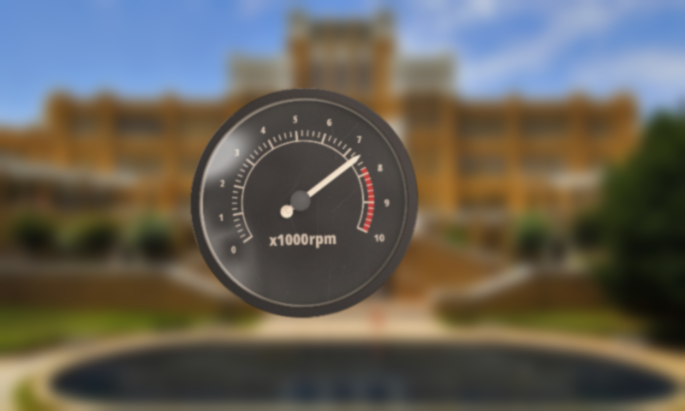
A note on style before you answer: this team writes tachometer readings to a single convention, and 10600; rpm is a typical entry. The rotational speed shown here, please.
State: 7400; rpm
